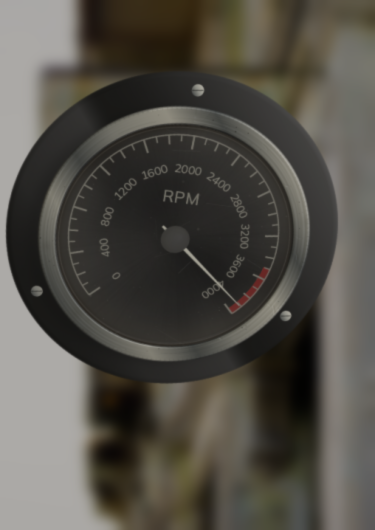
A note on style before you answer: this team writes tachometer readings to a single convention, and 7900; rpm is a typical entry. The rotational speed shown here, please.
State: 3900; rpm
